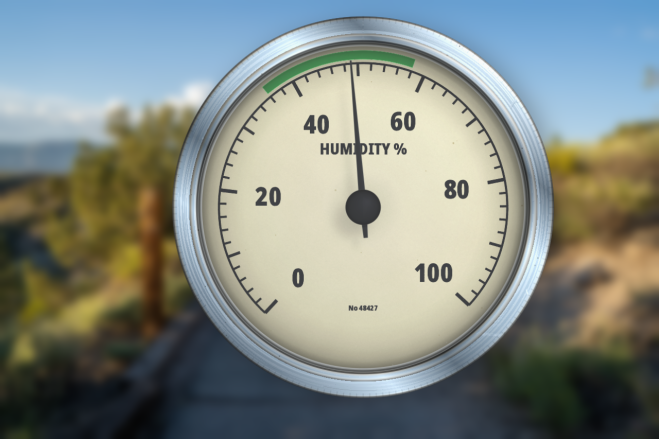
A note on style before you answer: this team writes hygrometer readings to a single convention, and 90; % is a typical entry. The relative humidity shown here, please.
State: 49; %
